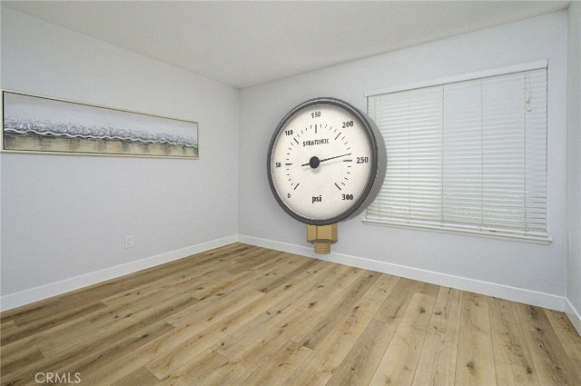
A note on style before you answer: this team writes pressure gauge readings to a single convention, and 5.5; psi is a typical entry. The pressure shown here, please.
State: 240; psi
